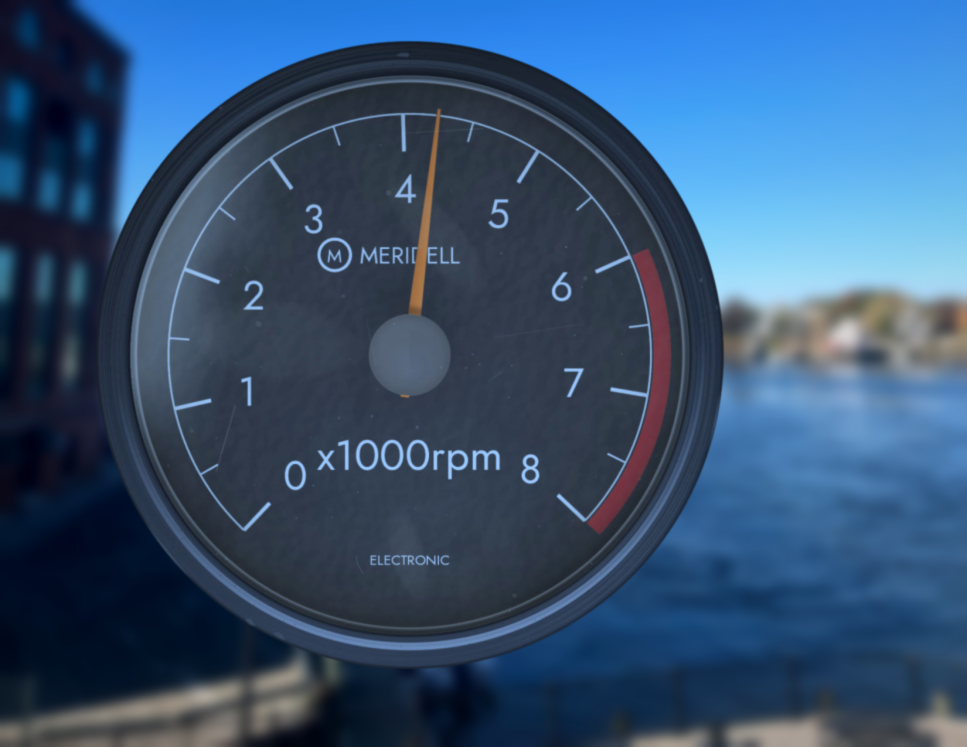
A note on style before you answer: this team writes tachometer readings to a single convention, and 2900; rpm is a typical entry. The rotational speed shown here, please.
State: 4250; rpm
